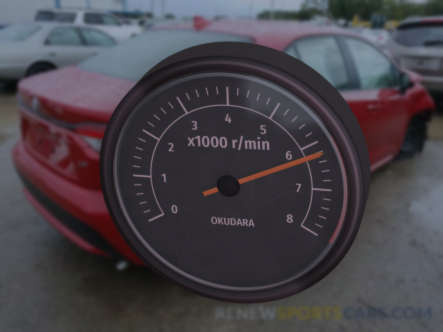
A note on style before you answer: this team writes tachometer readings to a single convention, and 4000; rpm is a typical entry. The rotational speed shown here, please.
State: 6200; rpm
